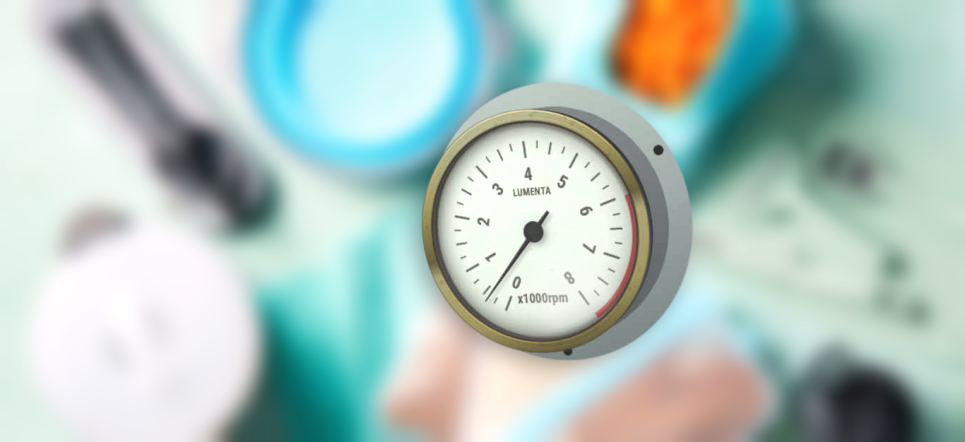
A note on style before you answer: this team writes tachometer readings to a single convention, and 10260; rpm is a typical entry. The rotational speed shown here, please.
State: 375; rpm
